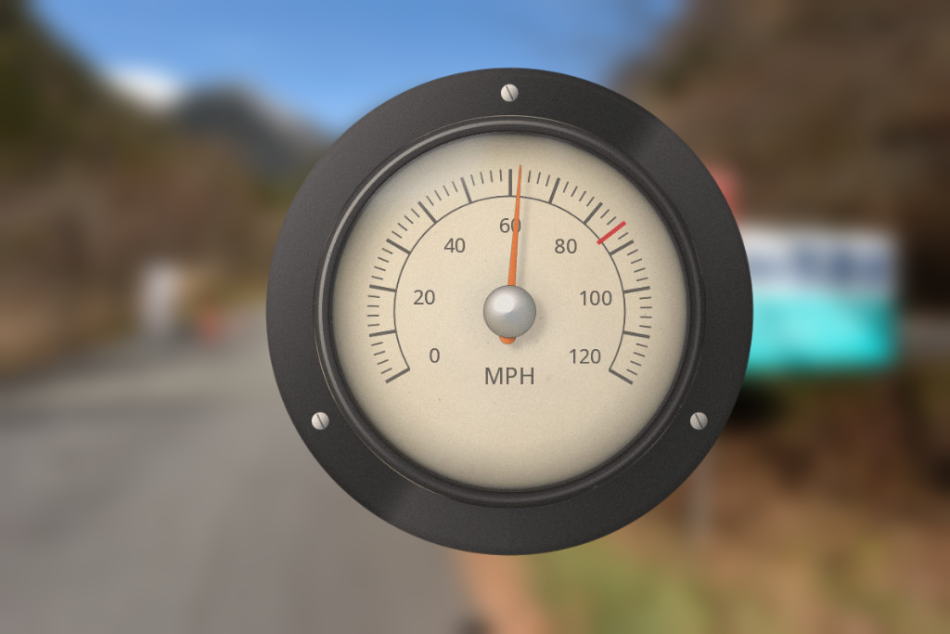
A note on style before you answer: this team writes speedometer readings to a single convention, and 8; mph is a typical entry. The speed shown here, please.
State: 62; mph
